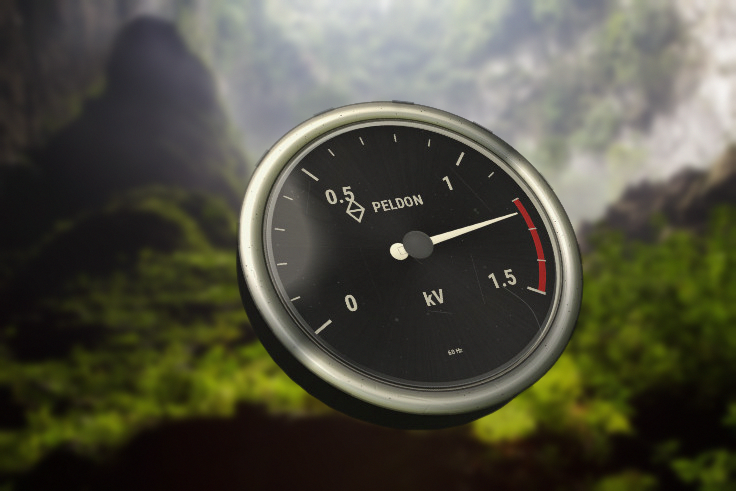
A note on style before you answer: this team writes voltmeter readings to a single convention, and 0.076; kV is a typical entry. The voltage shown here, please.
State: 1.25; kV
